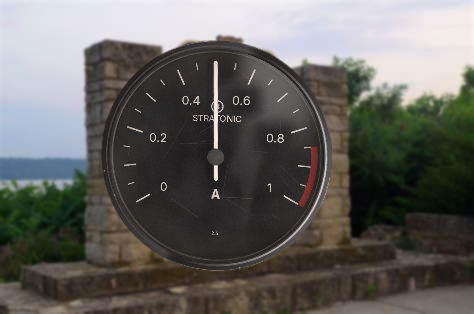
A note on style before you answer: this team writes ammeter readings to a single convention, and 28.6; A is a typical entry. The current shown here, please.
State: 0.5; A
